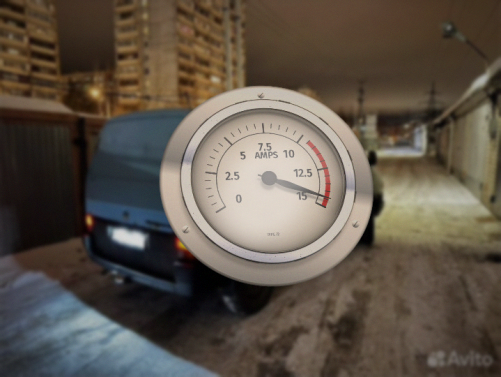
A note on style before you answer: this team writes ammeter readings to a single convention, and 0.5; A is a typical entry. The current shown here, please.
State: 14.5; A
